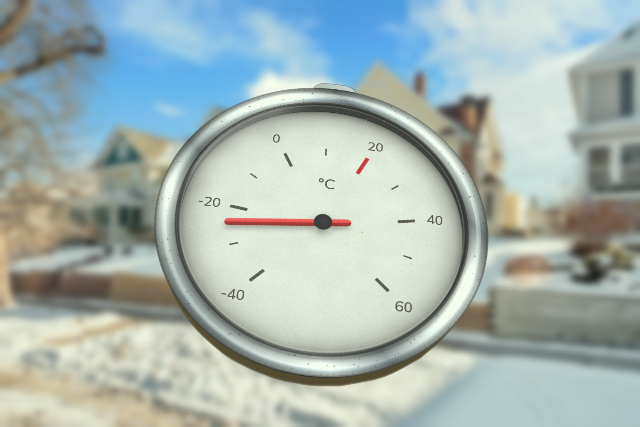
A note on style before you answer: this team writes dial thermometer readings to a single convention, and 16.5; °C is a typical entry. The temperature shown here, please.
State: -25; °C
